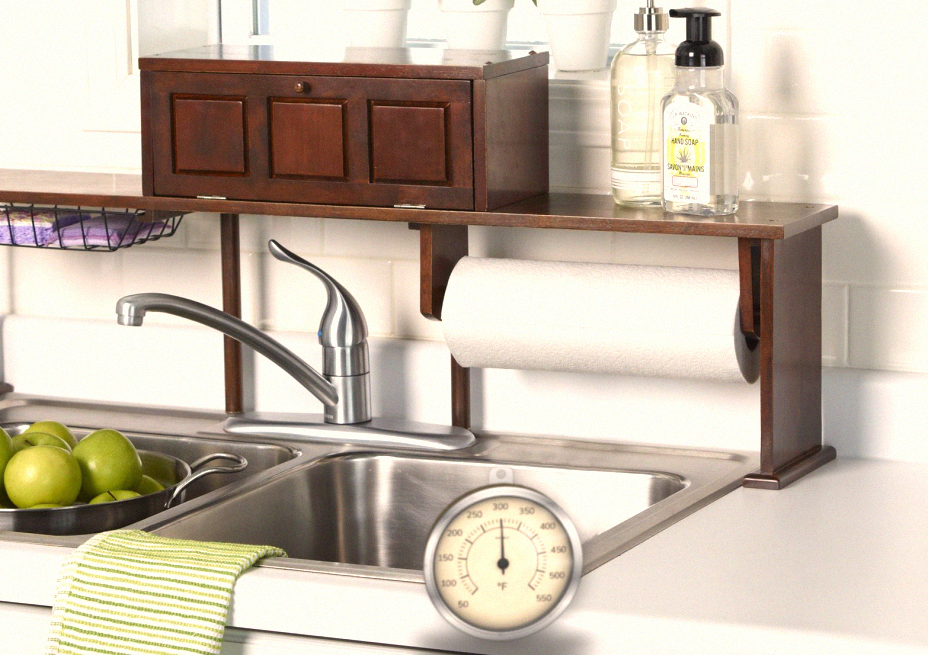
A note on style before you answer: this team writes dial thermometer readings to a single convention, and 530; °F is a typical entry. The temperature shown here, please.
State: 300; °F
